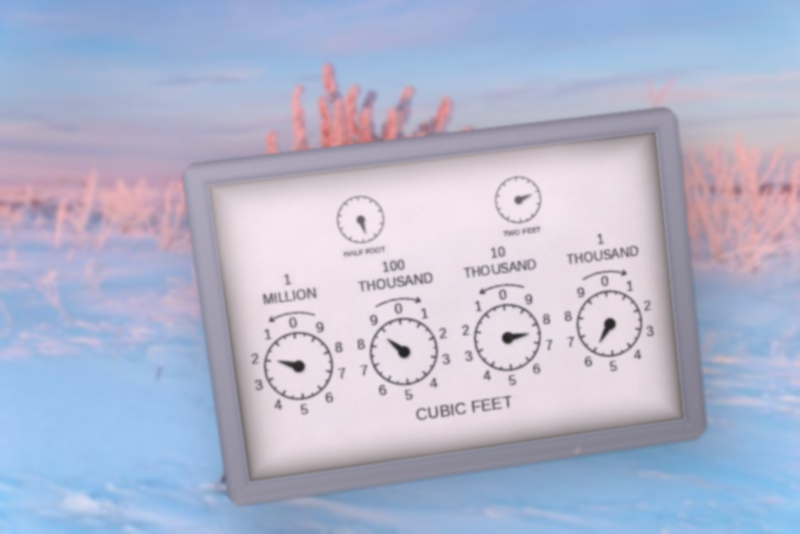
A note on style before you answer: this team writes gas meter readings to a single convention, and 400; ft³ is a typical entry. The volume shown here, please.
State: 187600; ft³
